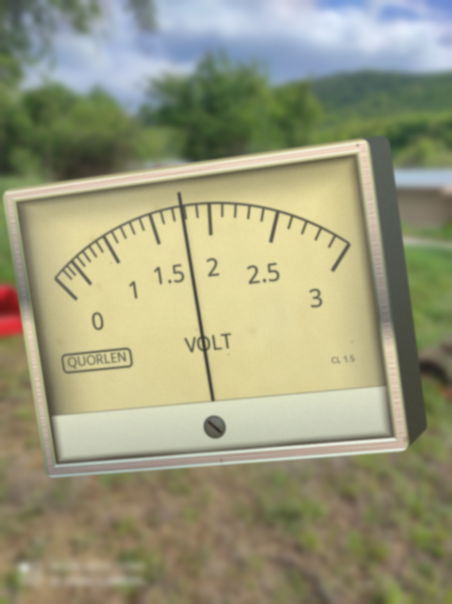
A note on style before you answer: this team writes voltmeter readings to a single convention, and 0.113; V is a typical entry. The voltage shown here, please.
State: 1.8; V
